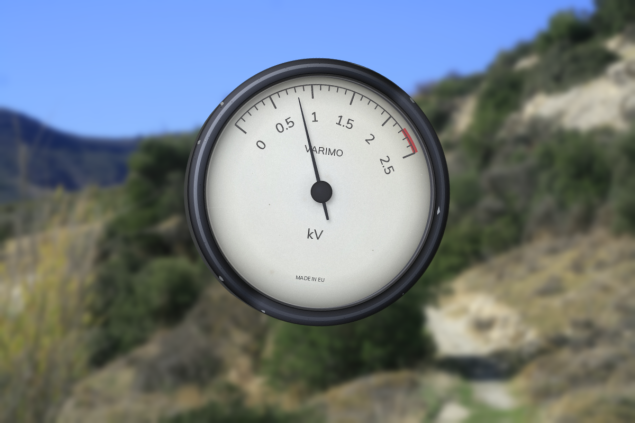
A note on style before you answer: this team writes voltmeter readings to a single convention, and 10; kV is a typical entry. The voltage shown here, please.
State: 0.8; kV
